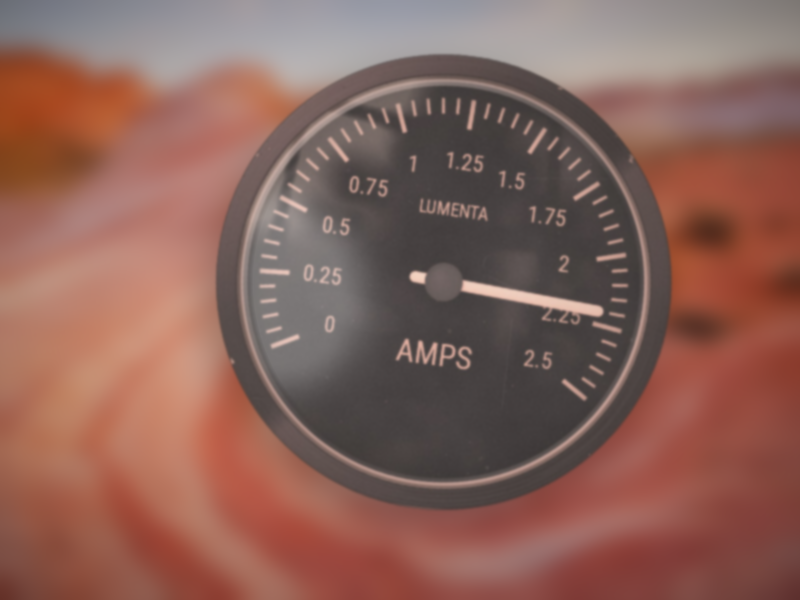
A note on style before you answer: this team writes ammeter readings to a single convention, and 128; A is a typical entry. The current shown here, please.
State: 2.2; A
